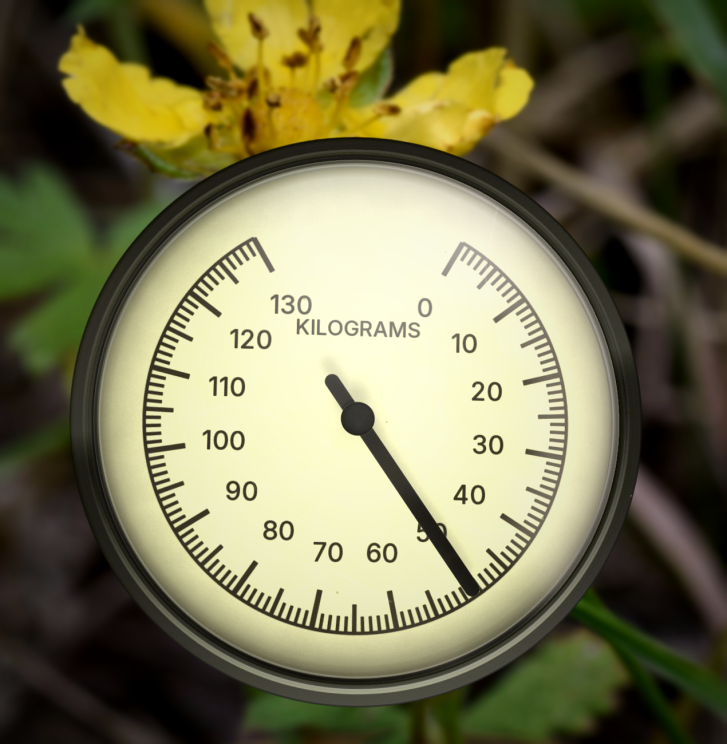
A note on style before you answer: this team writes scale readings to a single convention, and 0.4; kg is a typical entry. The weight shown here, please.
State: 50; kg
